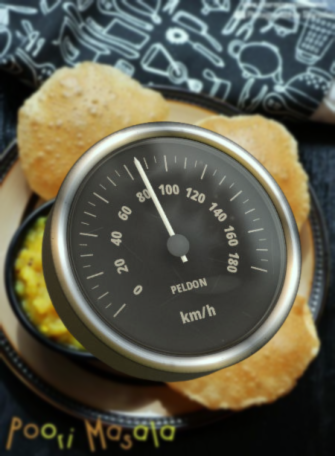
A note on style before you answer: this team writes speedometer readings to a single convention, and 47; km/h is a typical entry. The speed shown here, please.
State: 85; km/h
